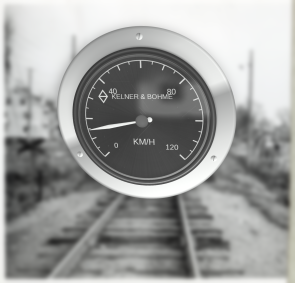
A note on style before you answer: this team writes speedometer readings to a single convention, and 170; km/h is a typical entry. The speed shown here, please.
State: 15; km/h
